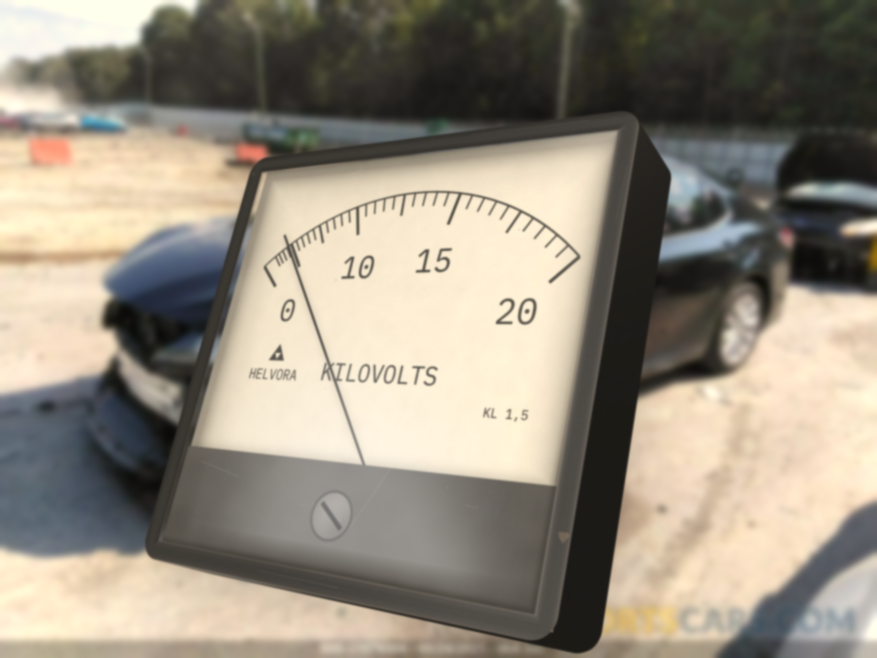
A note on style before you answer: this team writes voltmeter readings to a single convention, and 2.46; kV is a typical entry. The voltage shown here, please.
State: 5; kV
